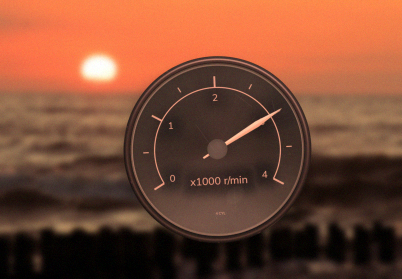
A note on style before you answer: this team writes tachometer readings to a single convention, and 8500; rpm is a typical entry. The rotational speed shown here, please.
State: 3000; rpm
